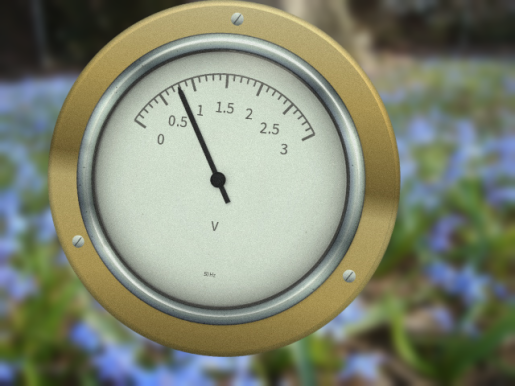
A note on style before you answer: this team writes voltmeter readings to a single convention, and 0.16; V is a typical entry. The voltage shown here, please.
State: 0.8; V
